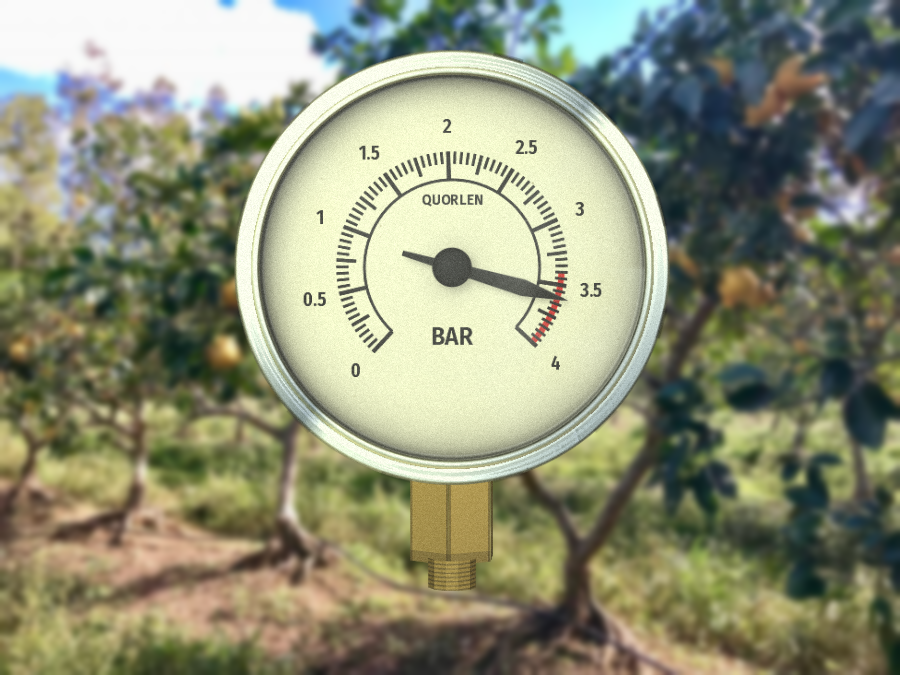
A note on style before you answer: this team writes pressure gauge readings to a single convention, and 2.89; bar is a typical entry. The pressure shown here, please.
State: 3.6; bar
